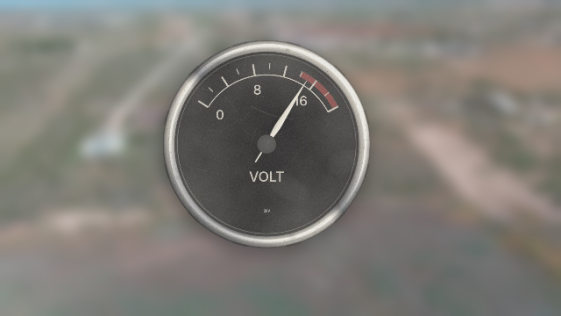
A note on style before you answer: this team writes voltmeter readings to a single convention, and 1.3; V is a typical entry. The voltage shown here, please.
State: 15; V
